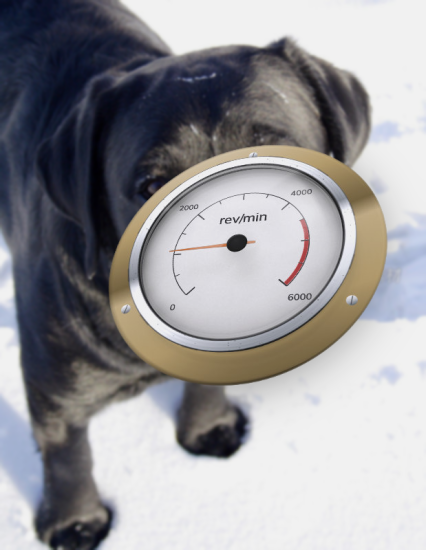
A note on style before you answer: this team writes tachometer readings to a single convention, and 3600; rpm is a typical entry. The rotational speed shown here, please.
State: 1000; rpm
